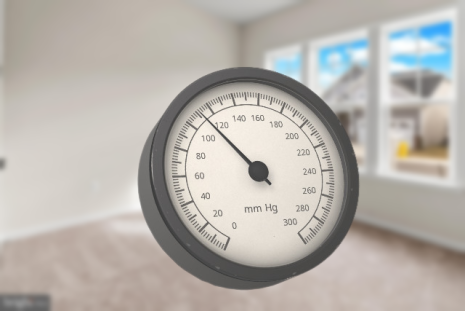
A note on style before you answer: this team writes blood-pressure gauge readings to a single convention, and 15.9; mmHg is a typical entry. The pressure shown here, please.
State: 110; mmHg
